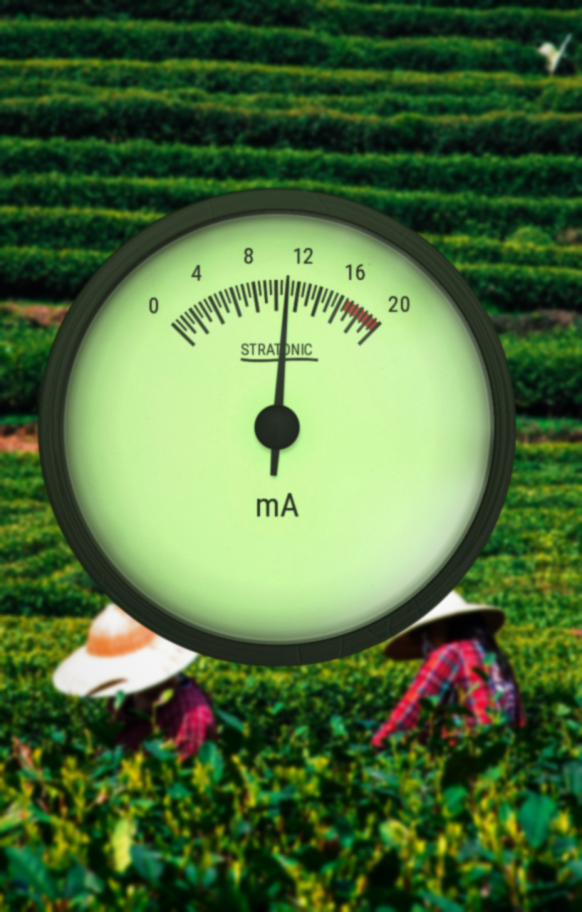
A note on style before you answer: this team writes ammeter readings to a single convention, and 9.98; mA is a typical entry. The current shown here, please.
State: 11; mA
